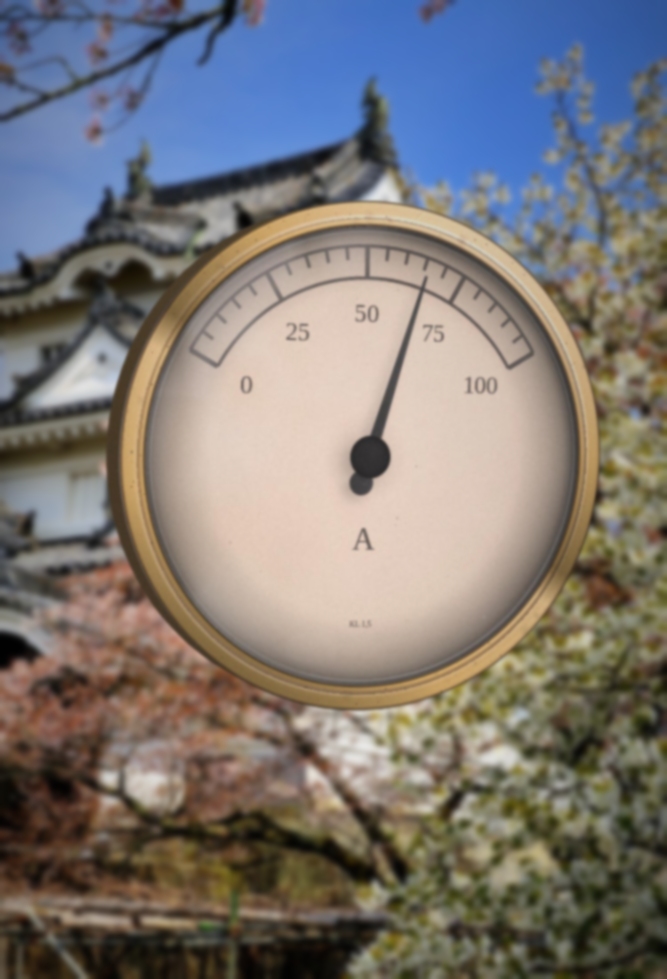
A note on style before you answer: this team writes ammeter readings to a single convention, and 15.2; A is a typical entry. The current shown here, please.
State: 65; A
